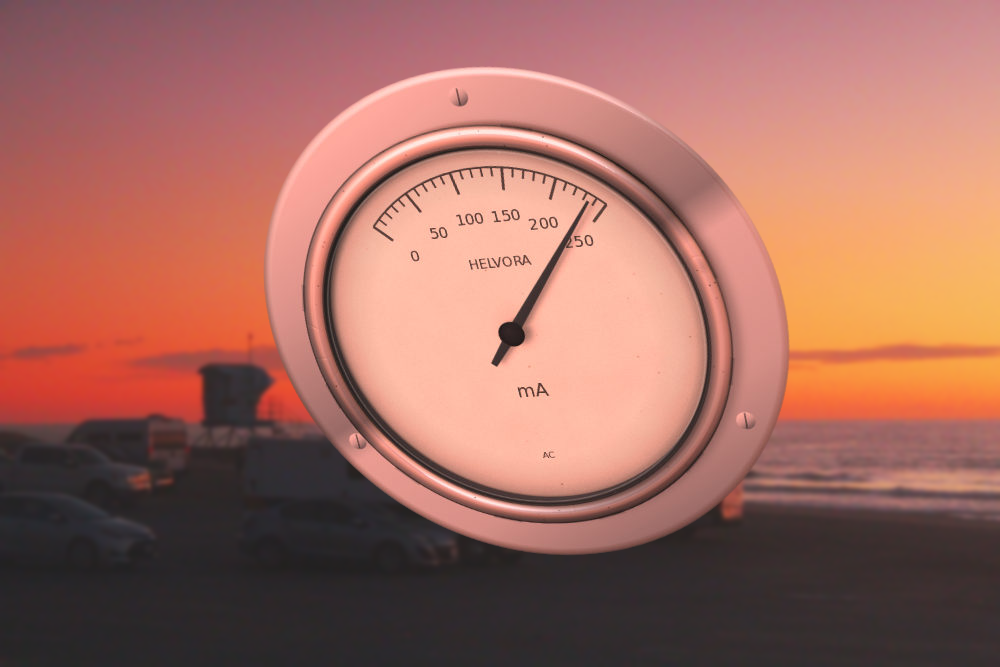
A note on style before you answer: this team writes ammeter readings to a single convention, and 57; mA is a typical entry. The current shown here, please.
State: 235; mA
